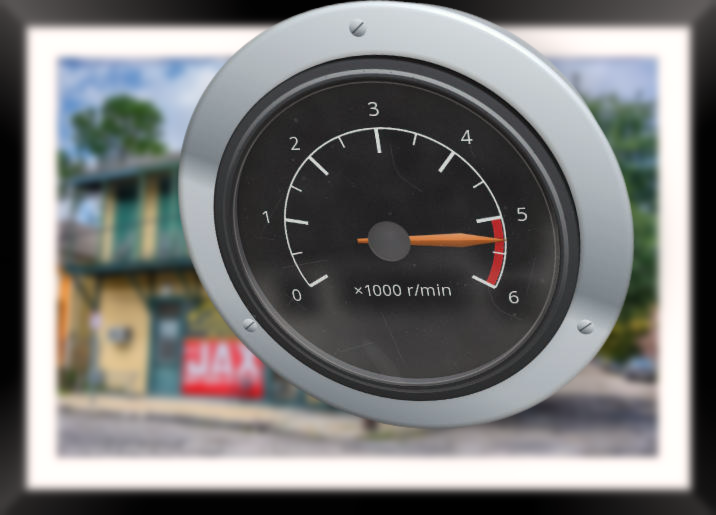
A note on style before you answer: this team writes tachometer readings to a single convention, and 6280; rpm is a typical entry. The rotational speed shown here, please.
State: 5250; rpm
